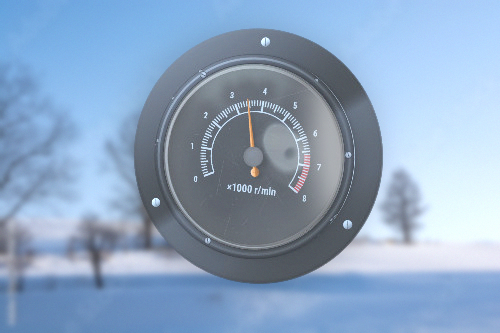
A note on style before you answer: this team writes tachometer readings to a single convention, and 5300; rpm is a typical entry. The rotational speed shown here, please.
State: 3500; rpm
